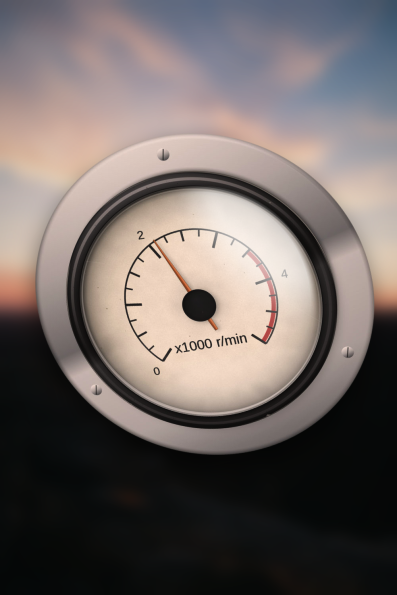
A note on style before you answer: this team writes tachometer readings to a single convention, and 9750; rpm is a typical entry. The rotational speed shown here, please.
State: 2125; rpm
